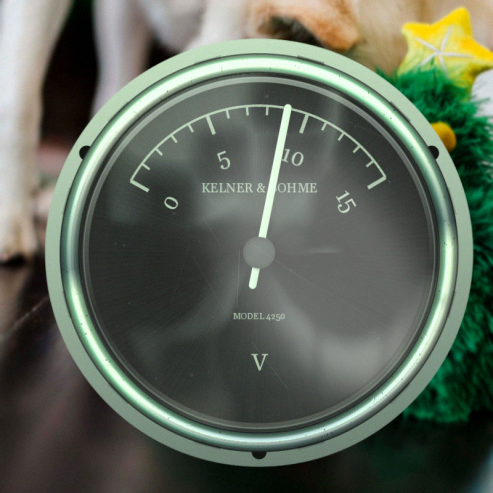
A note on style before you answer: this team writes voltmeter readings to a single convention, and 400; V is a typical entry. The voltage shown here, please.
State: 9; V
